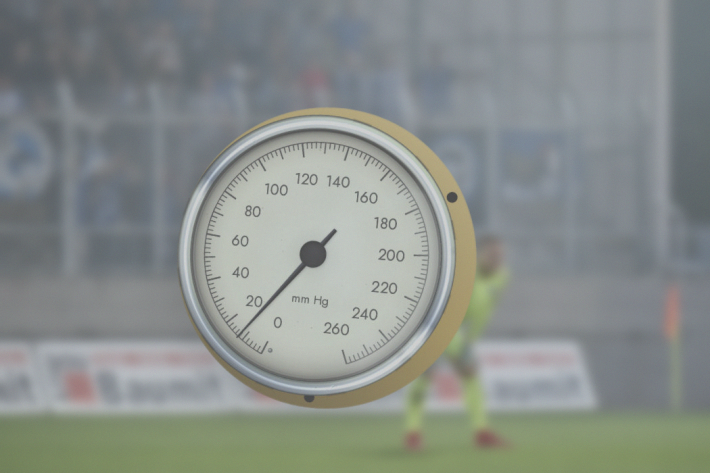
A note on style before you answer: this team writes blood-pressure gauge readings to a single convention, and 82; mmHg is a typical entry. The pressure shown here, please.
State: 12; mmHg
